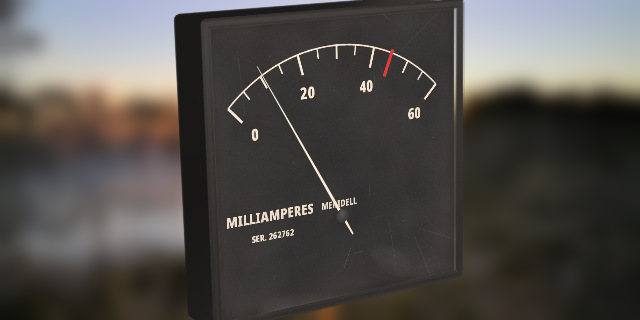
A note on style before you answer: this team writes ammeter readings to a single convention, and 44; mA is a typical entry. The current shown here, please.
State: 10; mA
